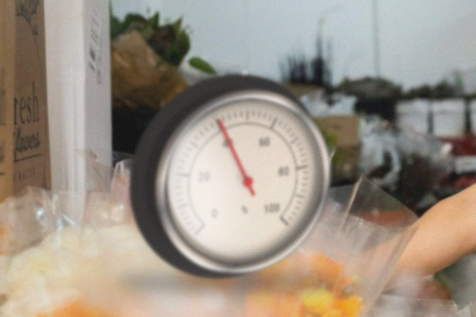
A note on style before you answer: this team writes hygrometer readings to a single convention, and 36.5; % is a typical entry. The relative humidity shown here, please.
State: 40; %
